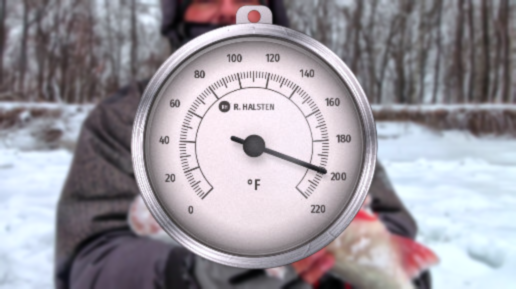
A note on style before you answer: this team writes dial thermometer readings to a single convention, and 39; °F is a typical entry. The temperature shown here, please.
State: 200; °F
